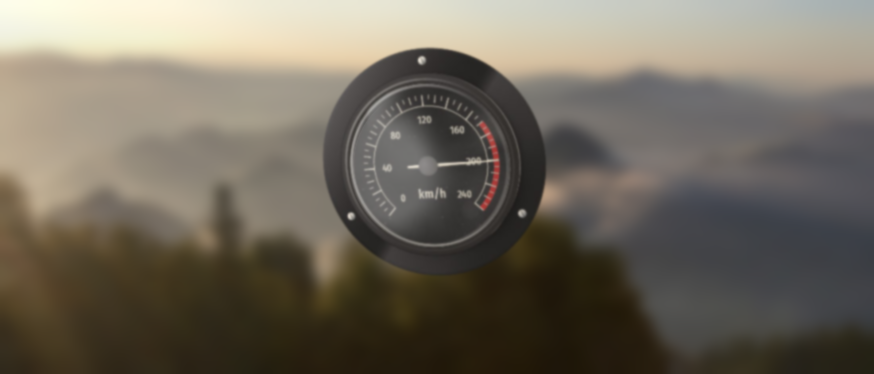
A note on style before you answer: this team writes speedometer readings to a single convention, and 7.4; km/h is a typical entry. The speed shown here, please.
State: 200; km/h
